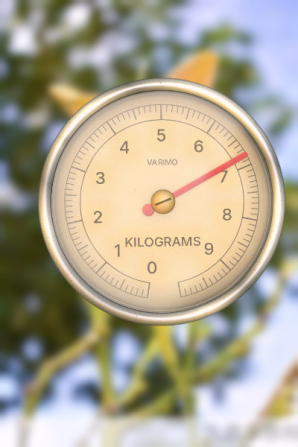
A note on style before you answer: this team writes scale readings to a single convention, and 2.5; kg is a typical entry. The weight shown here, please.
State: 6.8; kg
